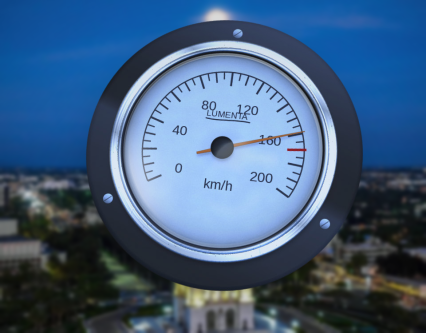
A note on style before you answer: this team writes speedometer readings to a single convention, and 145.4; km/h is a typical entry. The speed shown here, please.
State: 160; km/h
